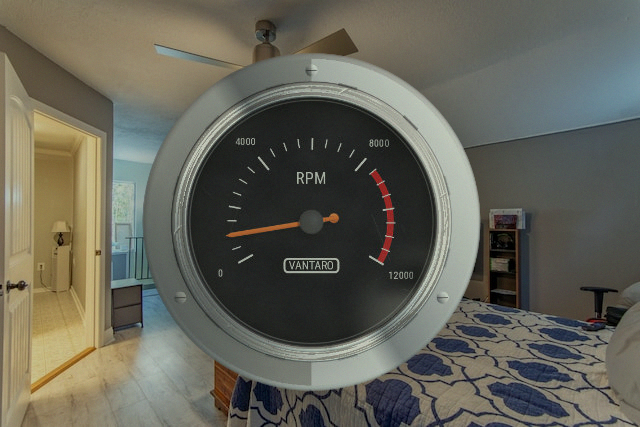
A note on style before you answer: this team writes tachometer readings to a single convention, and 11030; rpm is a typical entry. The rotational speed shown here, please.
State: 1000; rpm
